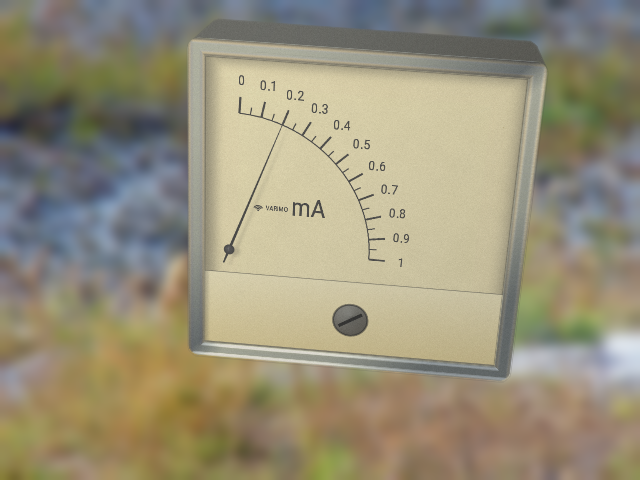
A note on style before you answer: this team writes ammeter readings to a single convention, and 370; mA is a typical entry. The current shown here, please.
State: 0.2; mA
